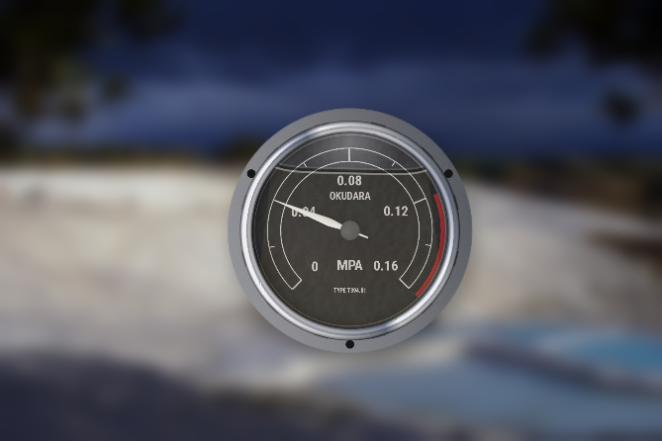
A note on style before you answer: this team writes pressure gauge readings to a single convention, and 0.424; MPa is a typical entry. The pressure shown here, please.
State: 0.04; MPa
